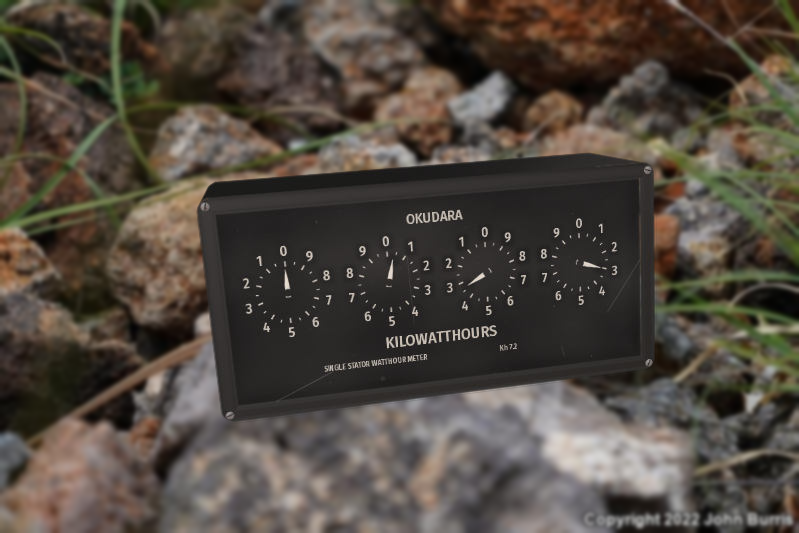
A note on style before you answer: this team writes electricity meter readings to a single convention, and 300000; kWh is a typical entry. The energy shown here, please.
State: 33; kWh
